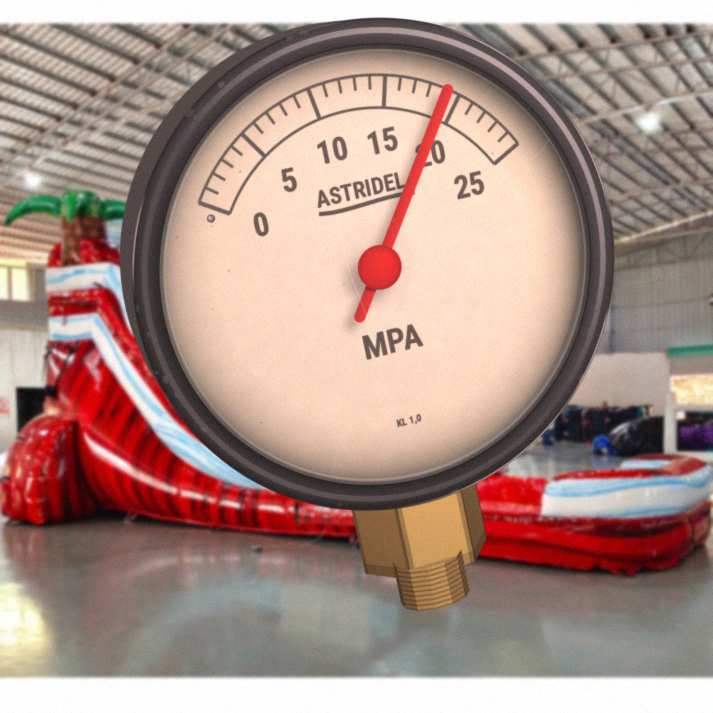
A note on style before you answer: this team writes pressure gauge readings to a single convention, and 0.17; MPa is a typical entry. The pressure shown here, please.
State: 19; MPa
